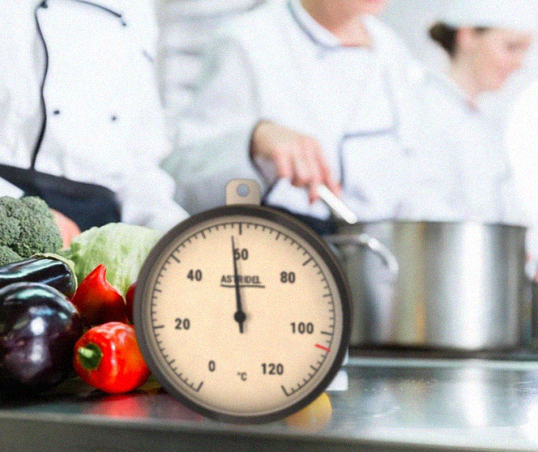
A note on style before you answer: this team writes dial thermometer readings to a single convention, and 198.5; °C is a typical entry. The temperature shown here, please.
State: 58; °C
